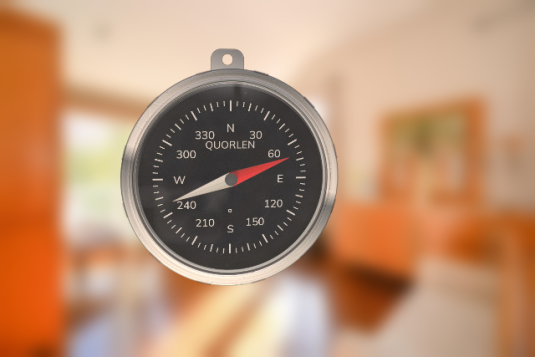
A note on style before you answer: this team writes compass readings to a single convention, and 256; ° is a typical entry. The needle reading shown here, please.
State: 70; °
